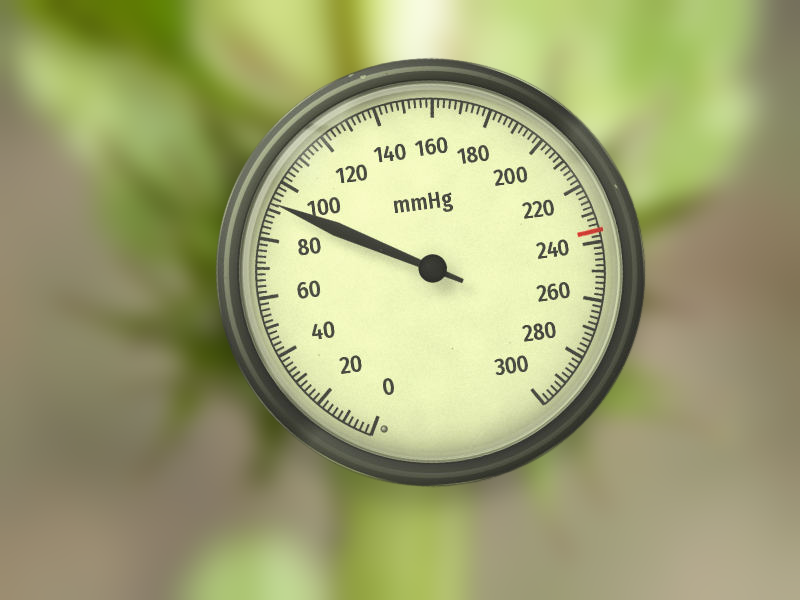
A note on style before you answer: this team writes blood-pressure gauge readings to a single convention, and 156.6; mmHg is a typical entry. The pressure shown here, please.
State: 92; mmHg
